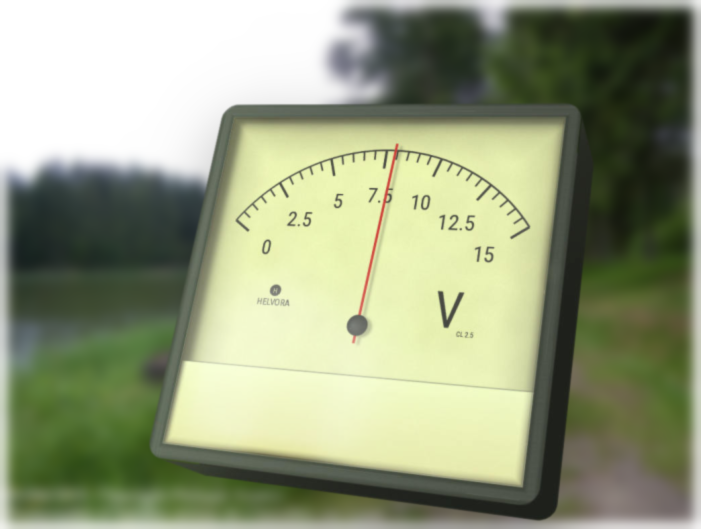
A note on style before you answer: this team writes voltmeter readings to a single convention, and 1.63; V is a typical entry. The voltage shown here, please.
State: 8; V
